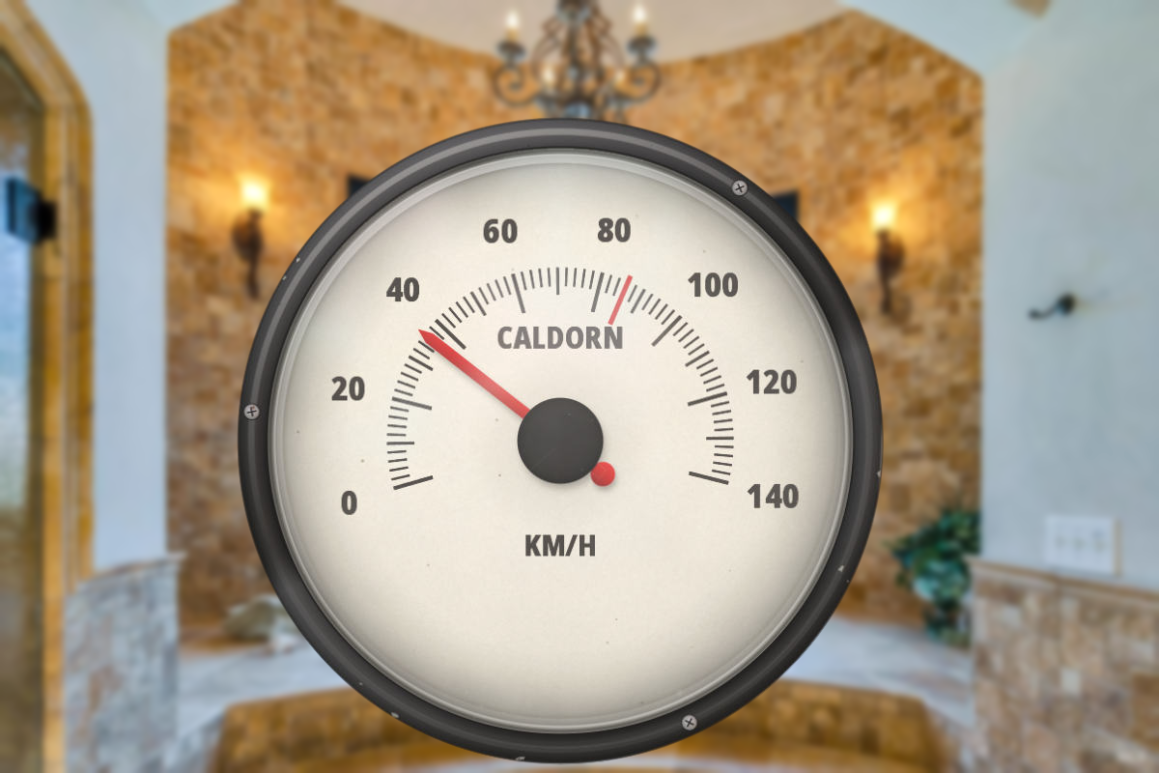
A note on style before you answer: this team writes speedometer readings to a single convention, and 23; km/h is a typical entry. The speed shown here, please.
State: 36; km/h
